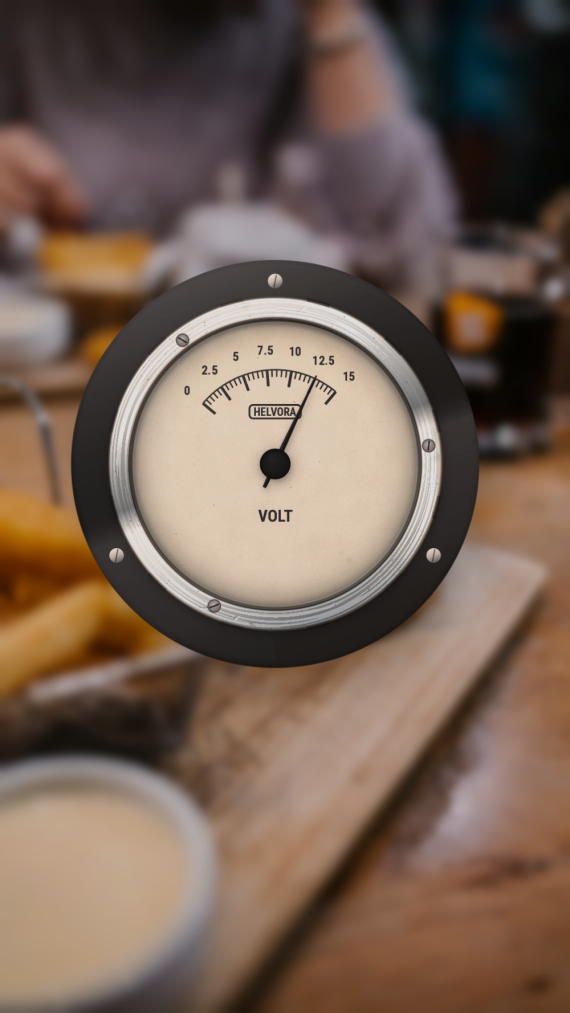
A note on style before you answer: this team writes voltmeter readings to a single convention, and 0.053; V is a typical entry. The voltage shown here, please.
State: 12.5; V
